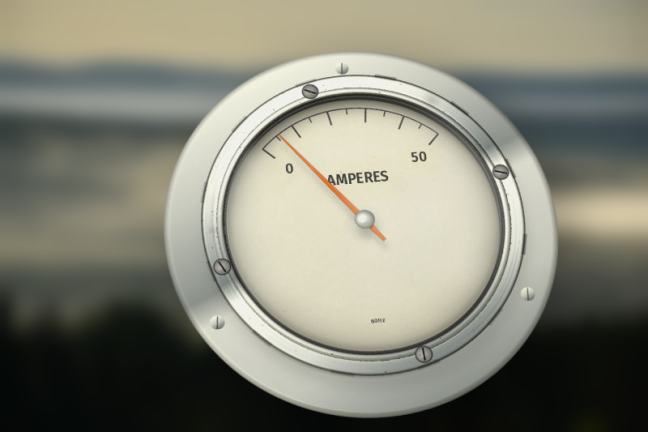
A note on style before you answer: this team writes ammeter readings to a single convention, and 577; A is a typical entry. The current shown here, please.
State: 5; A
